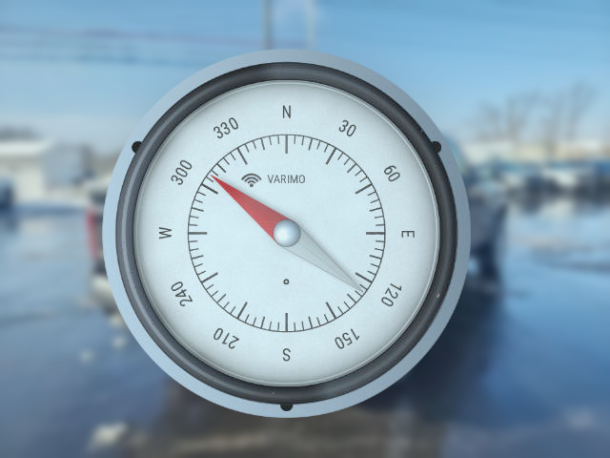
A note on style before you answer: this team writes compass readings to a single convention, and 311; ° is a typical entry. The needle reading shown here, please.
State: 307.5; °
